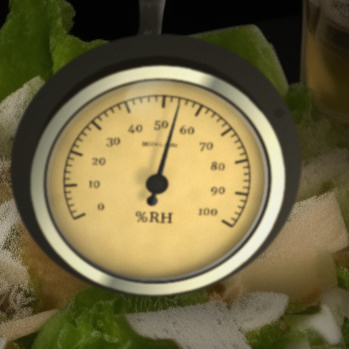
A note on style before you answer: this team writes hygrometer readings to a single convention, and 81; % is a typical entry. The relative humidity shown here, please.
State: 54; %
